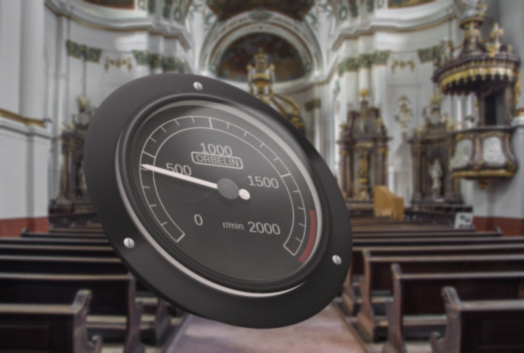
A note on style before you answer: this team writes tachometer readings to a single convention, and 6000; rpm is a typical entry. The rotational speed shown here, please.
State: 400; rpm
